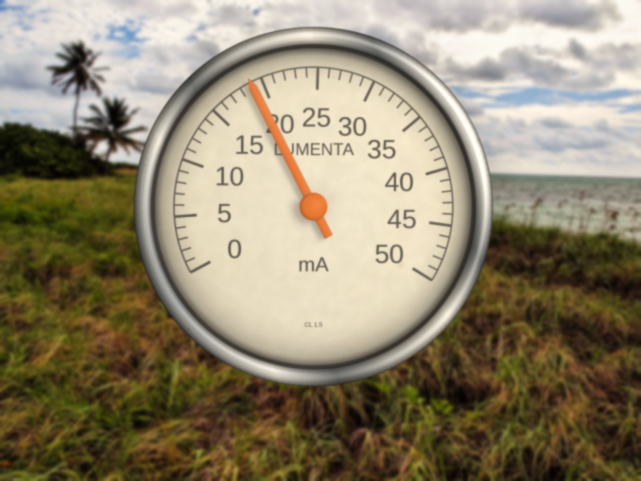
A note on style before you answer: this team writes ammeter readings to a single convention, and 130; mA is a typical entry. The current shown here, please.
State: 19; mA
